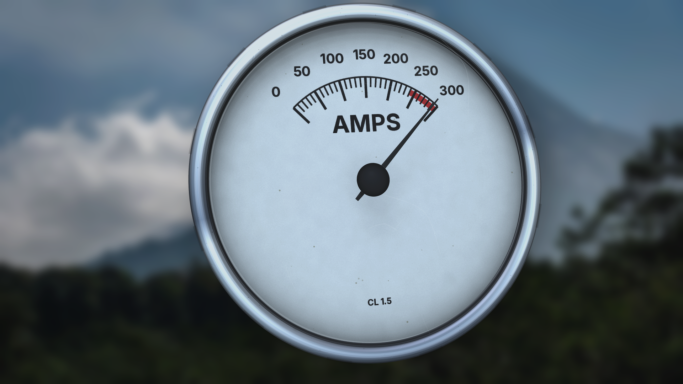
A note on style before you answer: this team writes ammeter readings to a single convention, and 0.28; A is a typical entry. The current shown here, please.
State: 290; A
